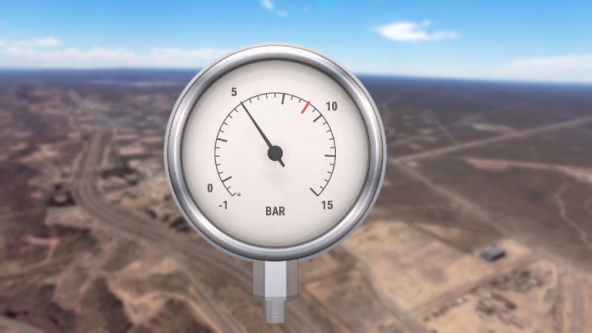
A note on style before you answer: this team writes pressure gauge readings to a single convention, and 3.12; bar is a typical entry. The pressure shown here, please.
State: 5; bar
